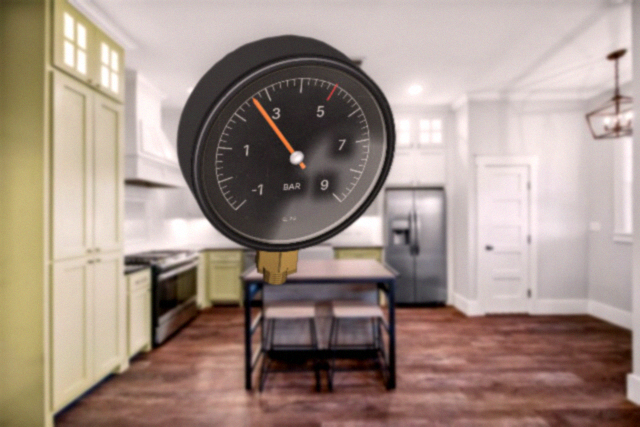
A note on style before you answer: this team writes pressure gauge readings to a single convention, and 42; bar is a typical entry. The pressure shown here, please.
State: 2.6; bar
